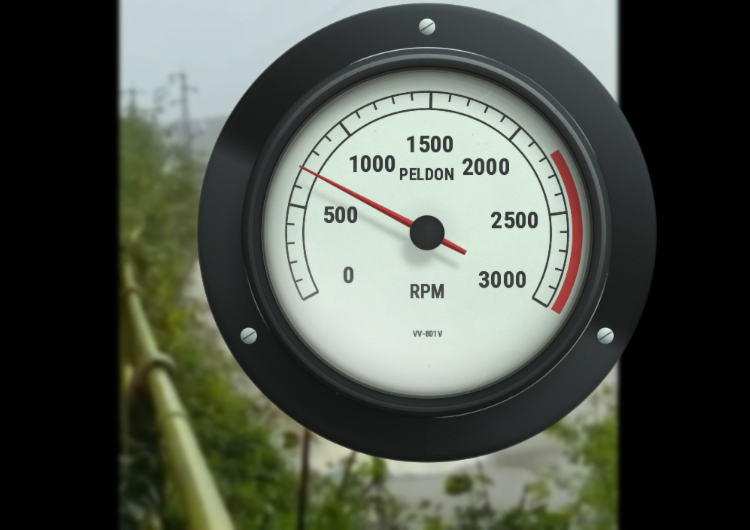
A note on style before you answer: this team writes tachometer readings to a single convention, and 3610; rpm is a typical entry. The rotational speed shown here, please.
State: 700; rpm
